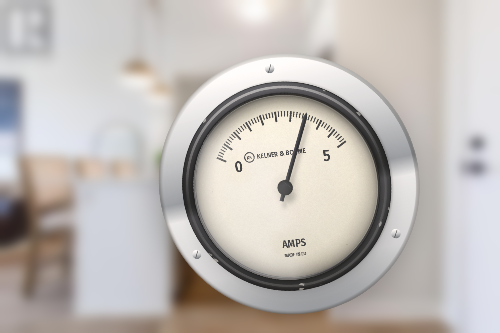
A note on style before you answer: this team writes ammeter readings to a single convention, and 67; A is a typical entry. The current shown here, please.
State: 3.5; A
